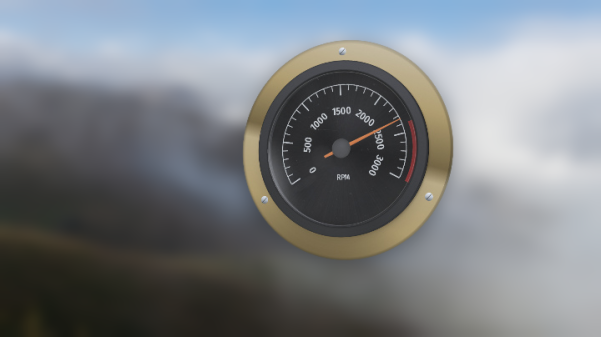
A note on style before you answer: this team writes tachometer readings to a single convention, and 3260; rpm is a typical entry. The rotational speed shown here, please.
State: 2350; rpm
